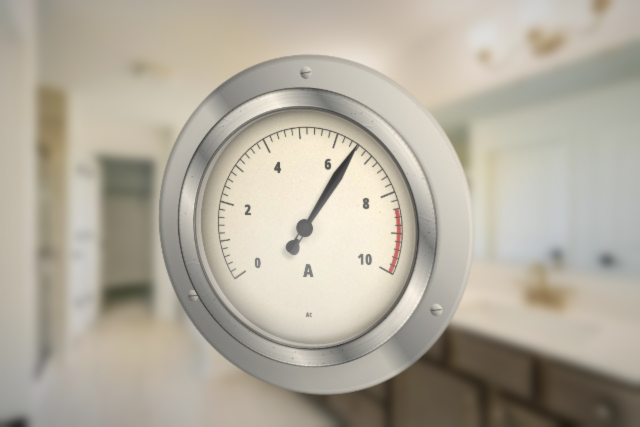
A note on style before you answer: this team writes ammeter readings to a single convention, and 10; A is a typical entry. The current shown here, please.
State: 6.6; A
